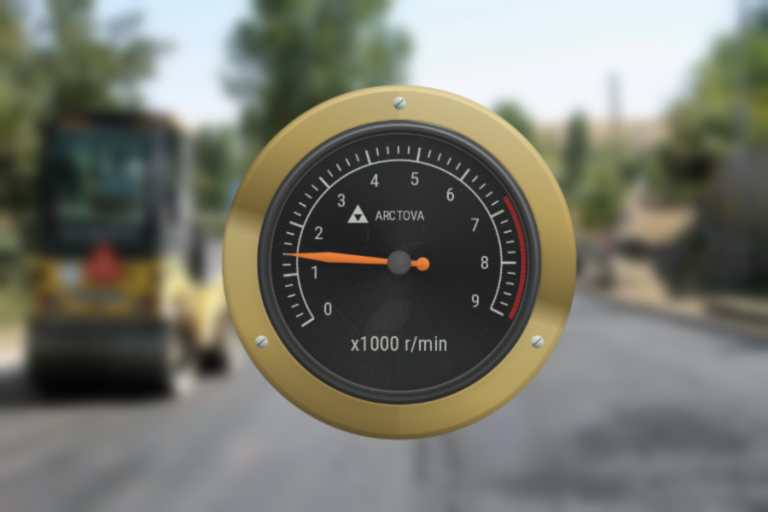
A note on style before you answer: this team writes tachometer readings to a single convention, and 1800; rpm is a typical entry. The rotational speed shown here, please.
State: 1400; rpm
